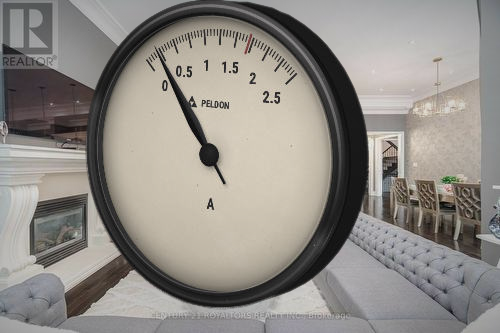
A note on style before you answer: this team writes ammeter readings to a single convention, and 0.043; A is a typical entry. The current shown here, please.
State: 0.25; A
